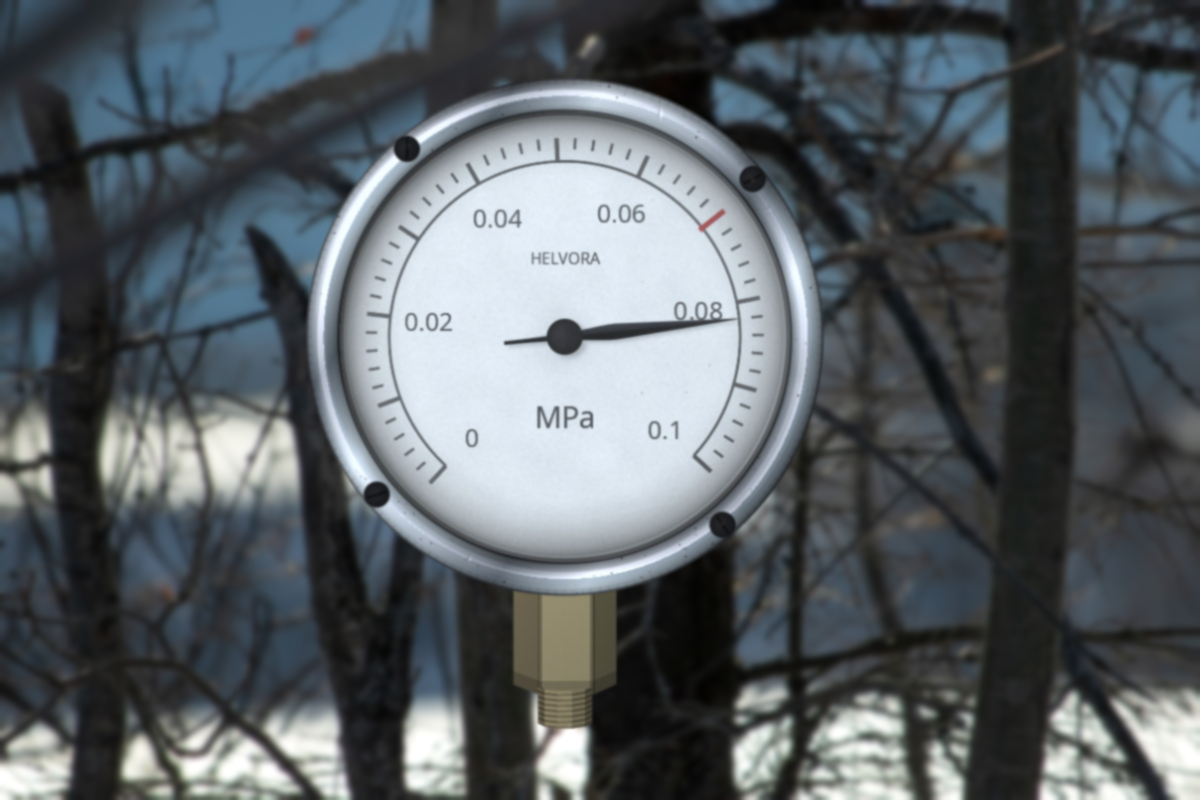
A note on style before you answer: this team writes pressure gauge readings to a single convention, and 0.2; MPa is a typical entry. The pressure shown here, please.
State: 0.082; MPa
